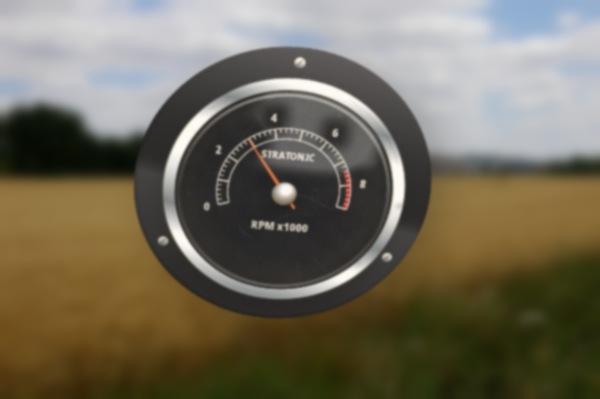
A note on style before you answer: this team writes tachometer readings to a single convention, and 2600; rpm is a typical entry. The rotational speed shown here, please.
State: 3000; rpm
